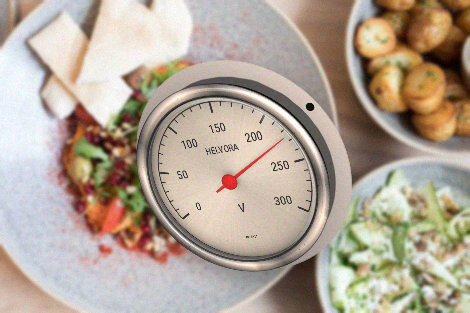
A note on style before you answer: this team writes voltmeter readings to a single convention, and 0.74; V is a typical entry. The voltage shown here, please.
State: 225; V
